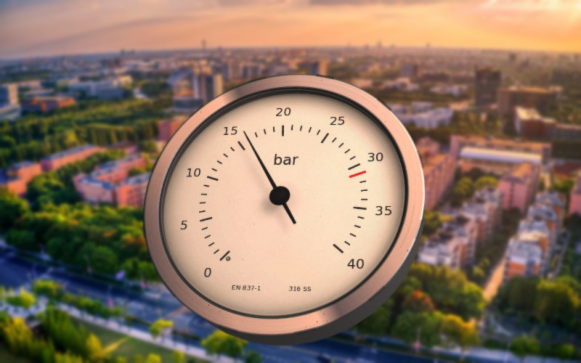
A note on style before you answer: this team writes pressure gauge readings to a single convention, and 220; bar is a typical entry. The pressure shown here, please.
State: 16; bar
